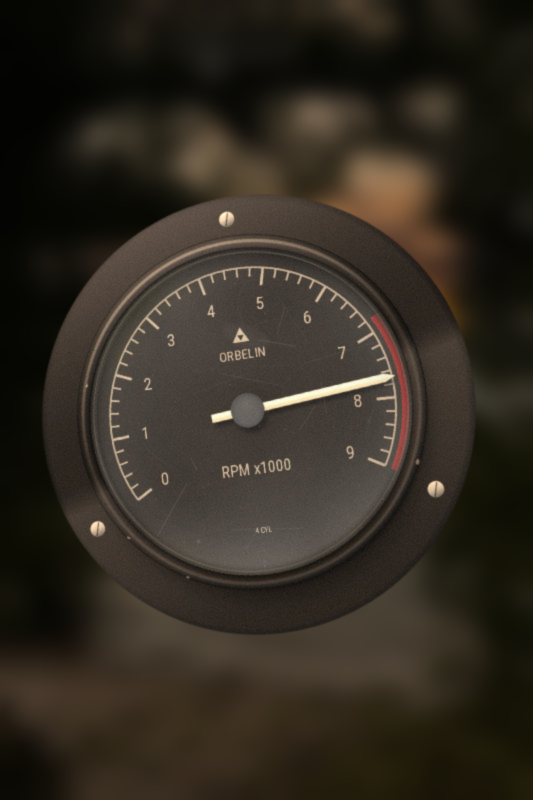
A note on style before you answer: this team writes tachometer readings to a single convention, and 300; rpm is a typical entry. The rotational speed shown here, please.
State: 7700; rpm
